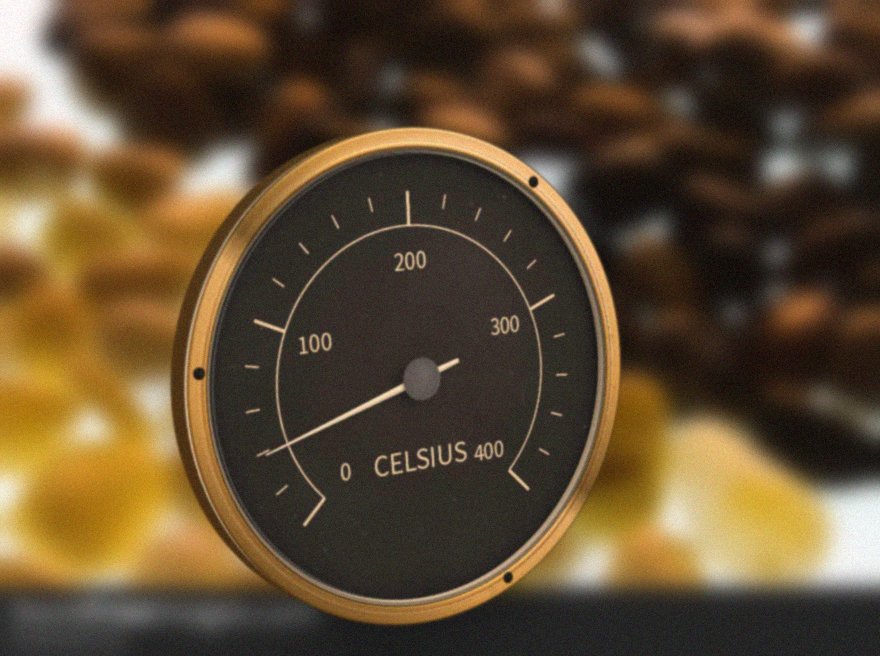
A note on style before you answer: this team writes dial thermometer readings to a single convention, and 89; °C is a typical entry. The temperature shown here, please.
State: 40; °C
